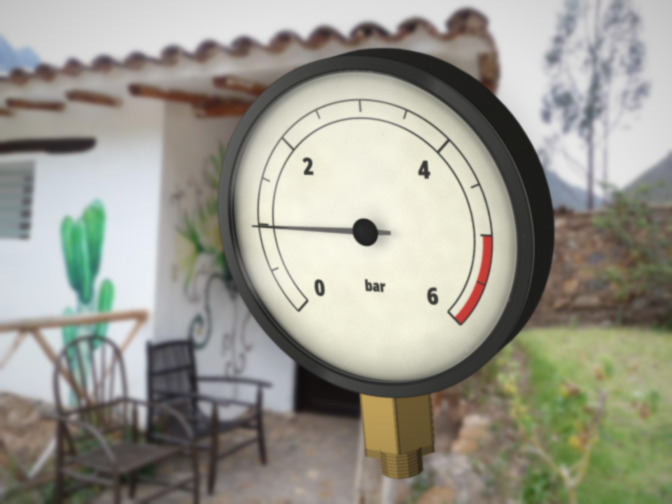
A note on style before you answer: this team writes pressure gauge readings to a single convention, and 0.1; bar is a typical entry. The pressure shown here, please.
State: 1; bar
